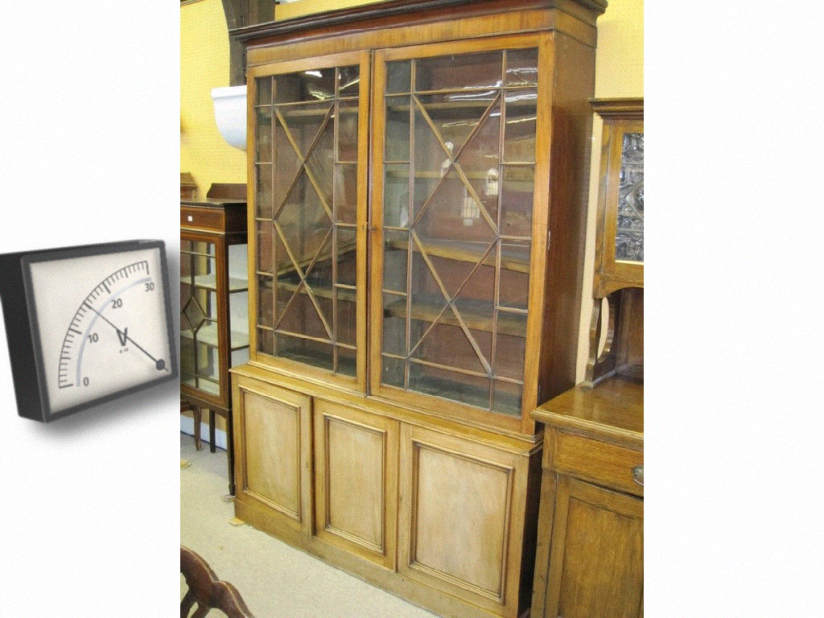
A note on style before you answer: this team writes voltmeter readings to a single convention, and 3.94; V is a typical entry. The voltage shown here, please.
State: 15; V
